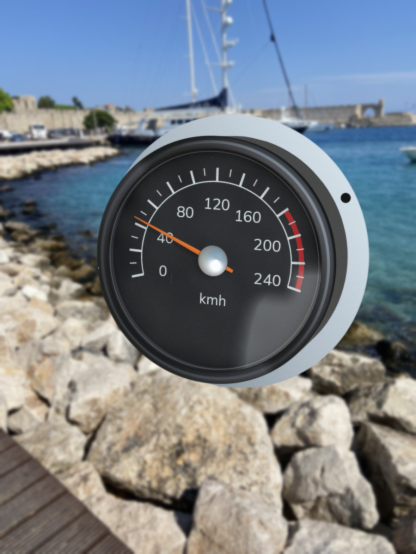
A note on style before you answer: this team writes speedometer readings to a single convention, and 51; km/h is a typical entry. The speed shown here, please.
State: 45; km/h
